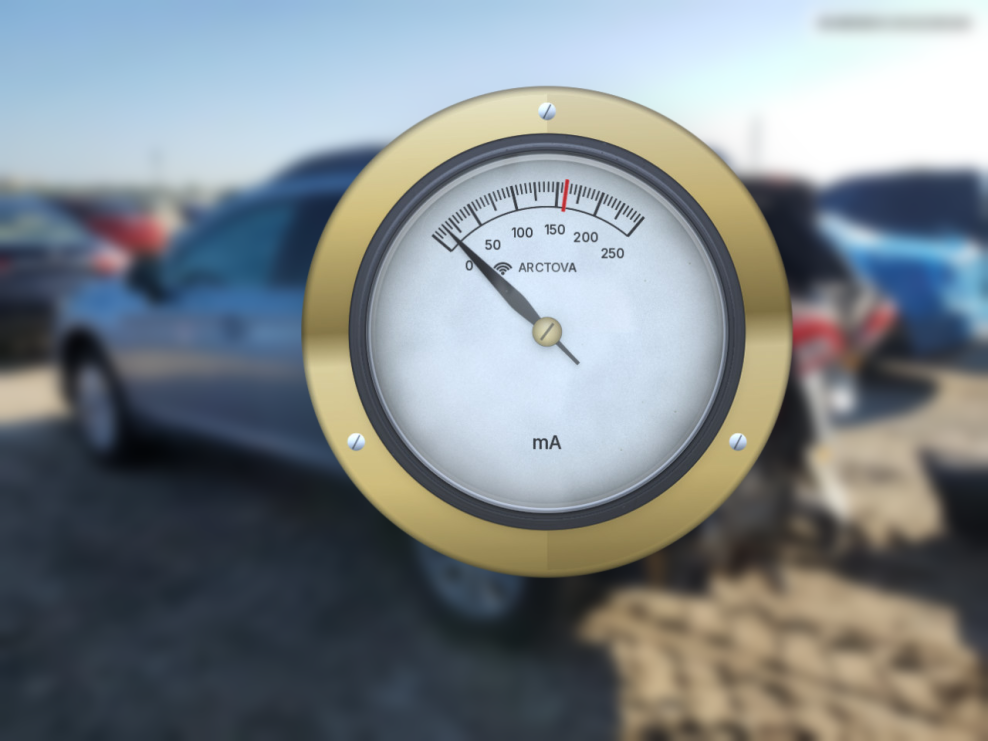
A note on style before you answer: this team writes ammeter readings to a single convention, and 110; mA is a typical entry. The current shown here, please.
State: 15; mA
